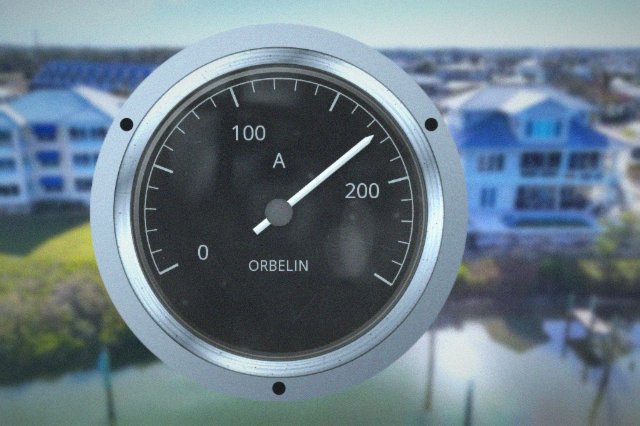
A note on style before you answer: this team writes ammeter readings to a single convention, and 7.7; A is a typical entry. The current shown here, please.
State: 175; A
